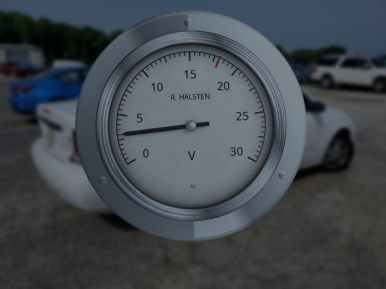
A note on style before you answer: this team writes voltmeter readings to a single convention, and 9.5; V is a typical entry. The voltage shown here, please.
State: 3; V
